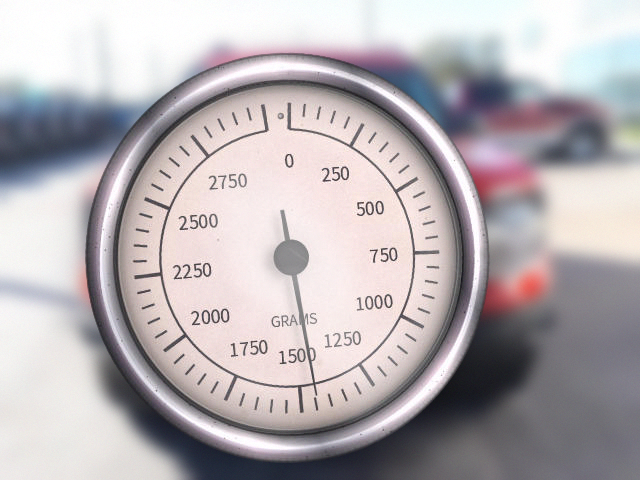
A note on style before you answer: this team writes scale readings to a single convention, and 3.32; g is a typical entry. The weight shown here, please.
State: 1450; g
